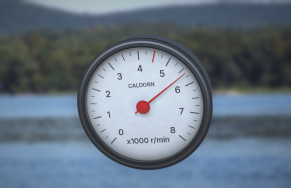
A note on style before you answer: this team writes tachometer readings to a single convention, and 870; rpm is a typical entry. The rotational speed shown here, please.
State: 5625; rpm
